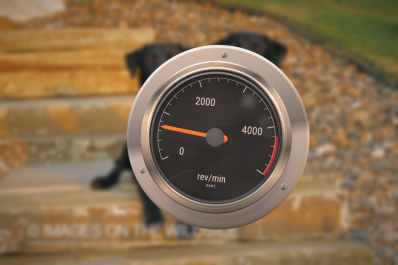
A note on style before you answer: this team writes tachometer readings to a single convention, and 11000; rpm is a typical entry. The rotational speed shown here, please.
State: 700; rpm
